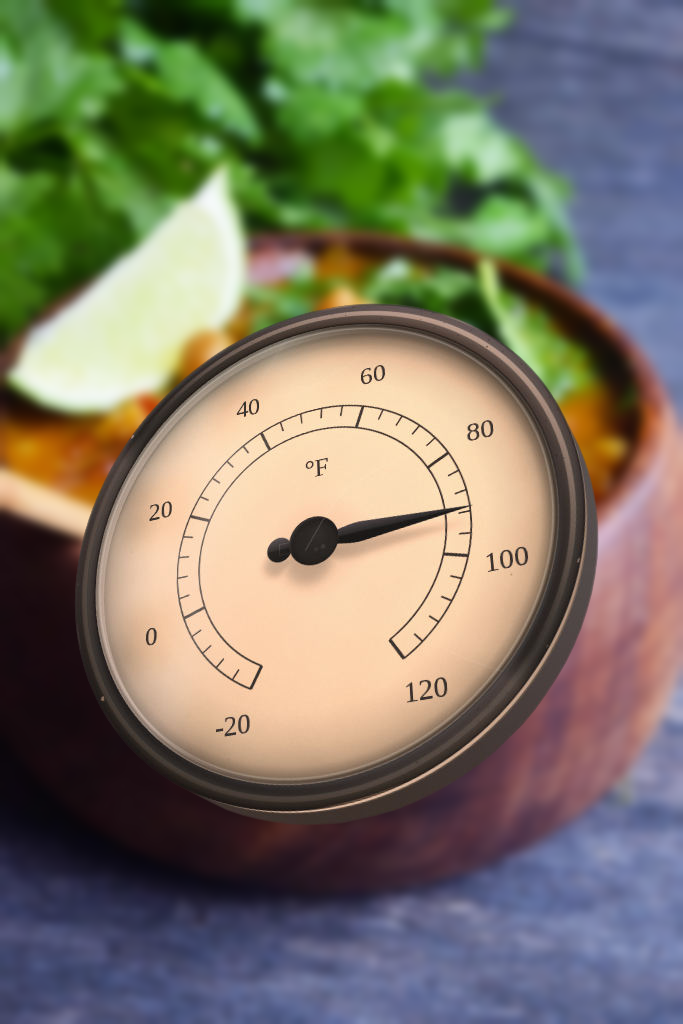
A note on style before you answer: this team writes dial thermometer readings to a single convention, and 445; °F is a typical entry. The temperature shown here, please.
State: 92; °F
